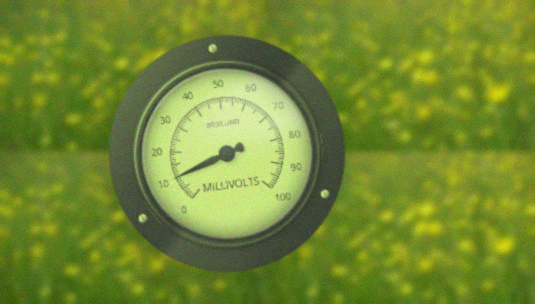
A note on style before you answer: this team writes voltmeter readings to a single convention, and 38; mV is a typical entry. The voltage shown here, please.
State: 10; mV
